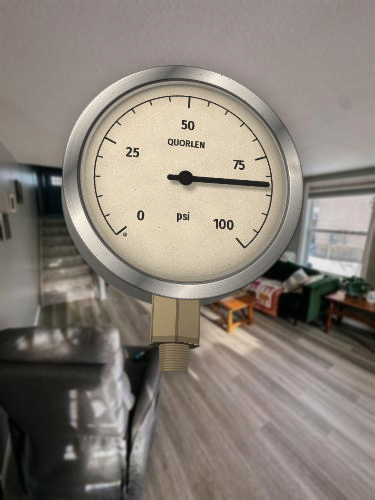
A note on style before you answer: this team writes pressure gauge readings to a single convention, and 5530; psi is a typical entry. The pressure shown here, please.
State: 82.5; psi
